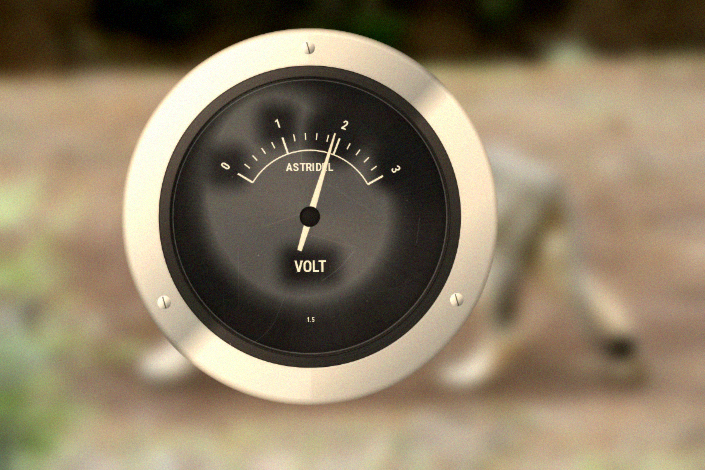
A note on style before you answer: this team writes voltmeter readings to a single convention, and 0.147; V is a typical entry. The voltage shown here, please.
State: 1.9; V
